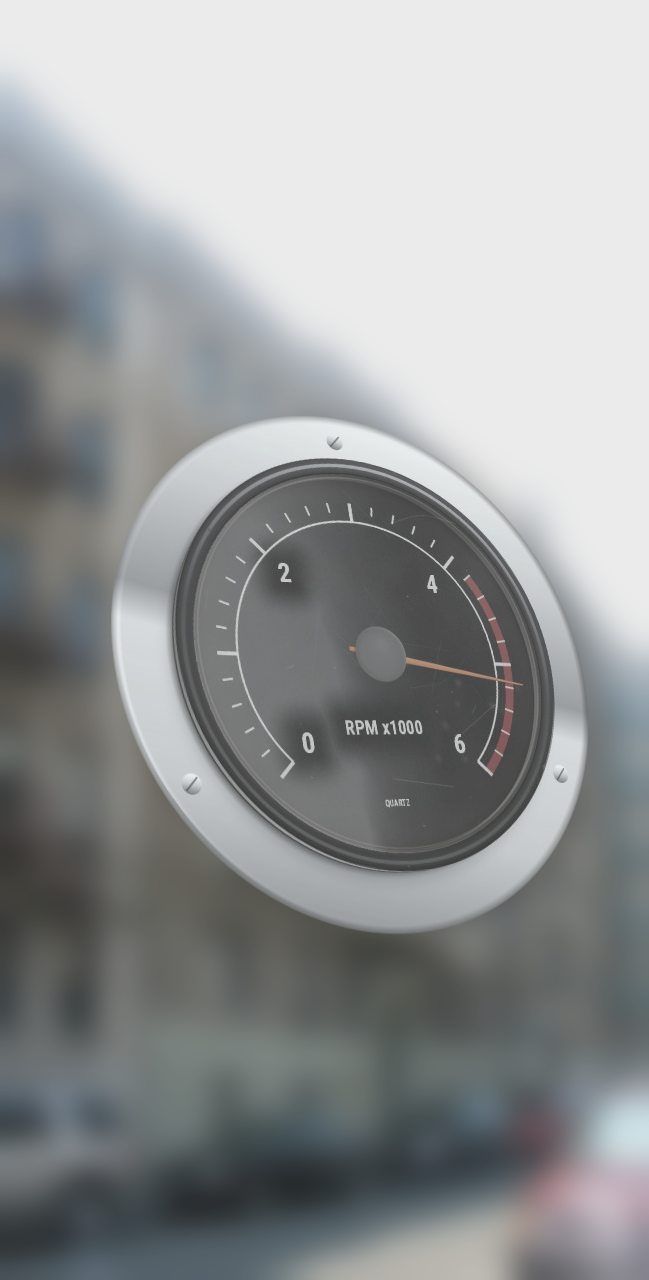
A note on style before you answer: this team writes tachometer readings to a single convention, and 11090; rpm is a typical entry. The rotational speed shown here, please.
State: 5200; rpm
